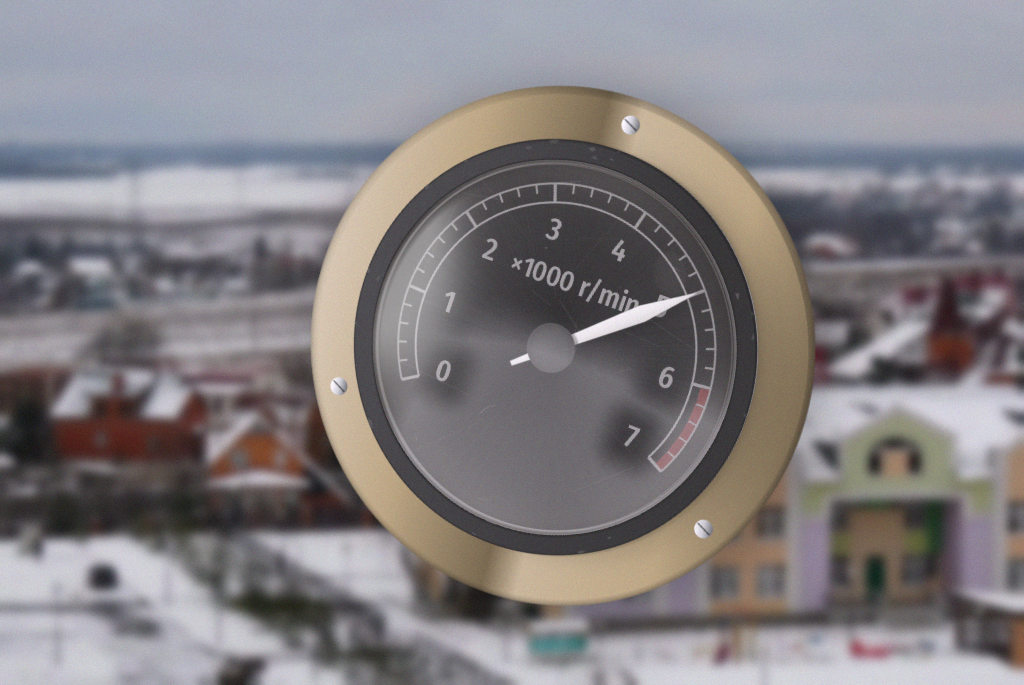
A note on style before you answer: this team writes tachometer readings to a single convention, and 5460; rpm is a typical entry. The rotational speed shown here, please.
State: 5000; rpm
